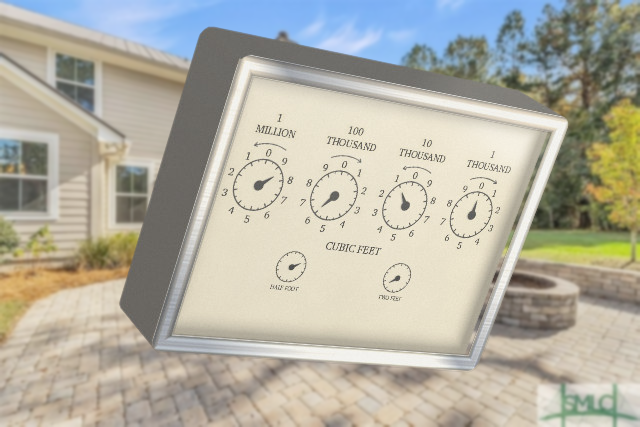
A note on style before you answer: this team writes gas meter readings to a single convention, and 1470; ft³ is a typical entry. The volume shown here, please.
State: 861000; ft³
